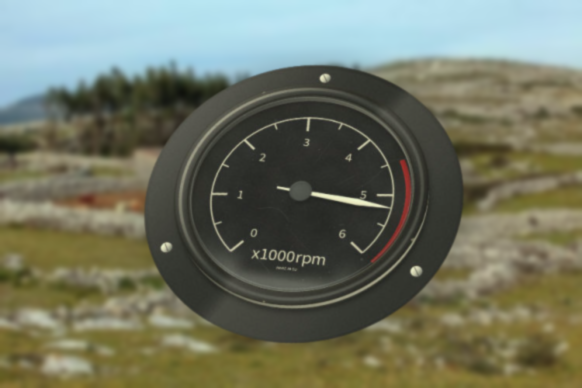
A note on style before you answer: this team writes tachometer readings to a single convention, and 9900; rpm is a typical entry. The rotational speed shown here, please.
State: 5250; rpm
